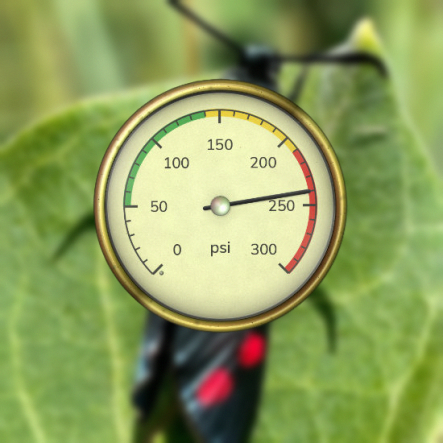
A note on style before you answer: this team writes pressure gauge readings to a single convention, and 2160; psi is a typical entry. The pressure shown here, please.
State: 240; psi
